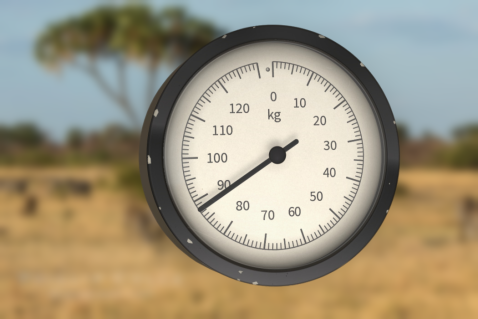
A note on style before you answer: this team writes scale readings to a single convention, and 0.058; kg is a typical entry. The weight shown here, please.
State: 88; kg
